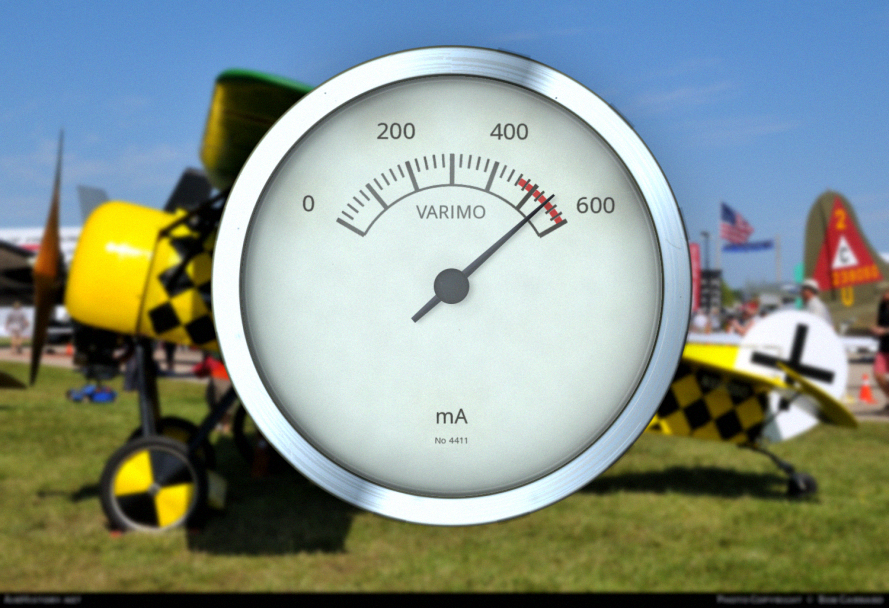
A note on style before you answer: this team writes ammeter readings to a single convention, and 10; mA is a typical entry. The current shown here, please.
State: 540; mA
